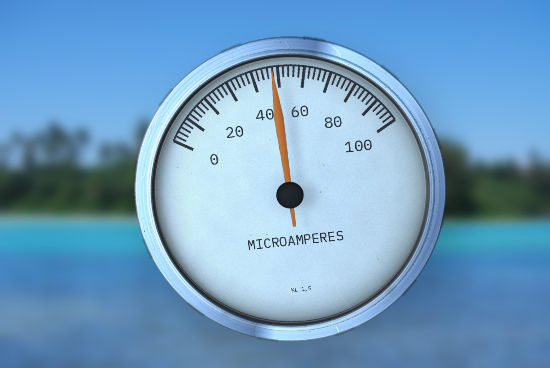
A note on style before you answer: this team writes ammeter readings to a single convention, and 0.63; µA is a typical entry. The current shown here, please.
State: 48; µA
